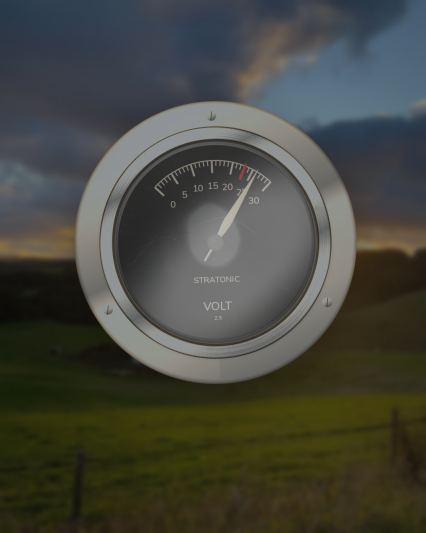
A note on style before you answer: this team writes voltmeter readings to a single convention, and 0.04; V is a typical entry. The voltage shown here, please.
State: 26; V
